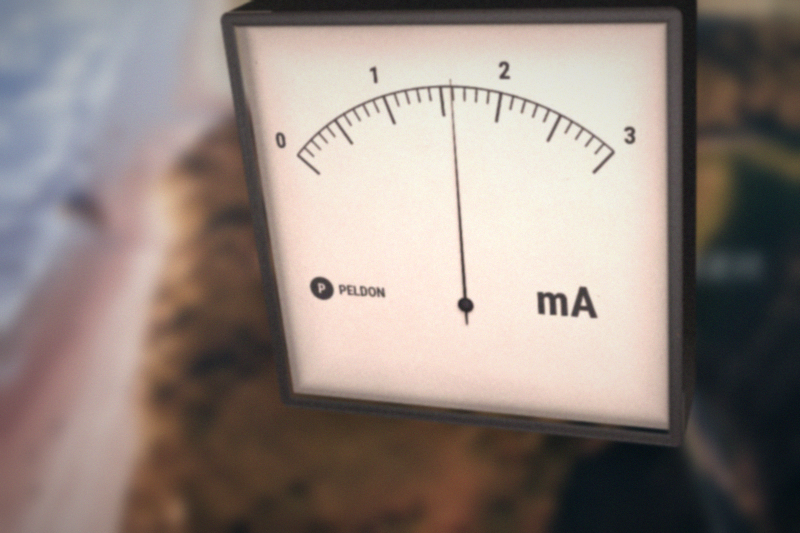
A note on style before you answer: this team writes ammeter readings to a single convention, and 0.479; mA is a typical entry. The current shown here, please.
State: 1.6; mA
